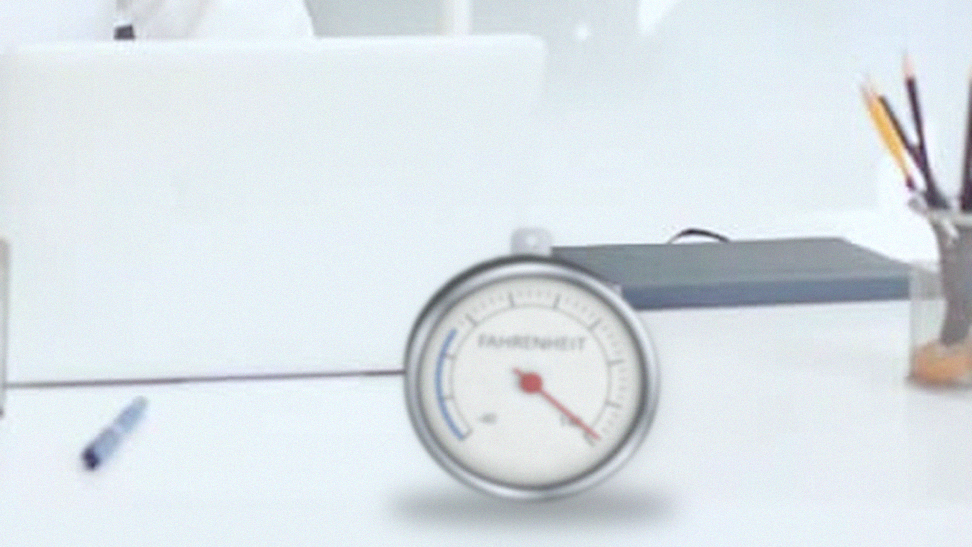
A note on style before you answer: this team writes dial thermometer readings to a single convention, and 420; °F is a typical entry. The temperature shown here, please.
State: 136; °F
